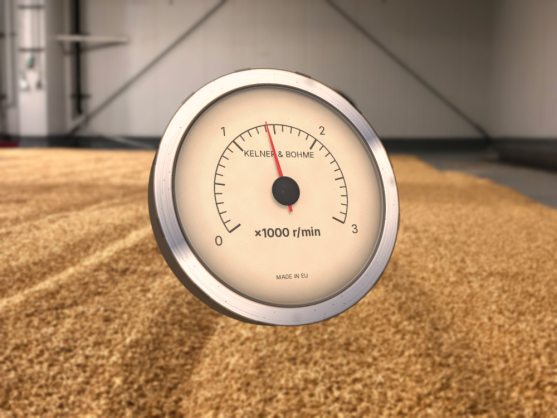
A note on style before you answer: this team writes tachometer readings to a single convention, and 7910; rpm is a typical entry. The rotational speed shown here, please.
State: 1400; rpm
